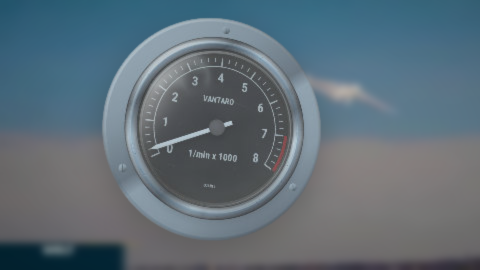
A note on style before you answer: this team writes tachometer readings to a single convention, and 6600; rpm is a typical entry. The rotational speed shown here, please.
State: 200; rpm
